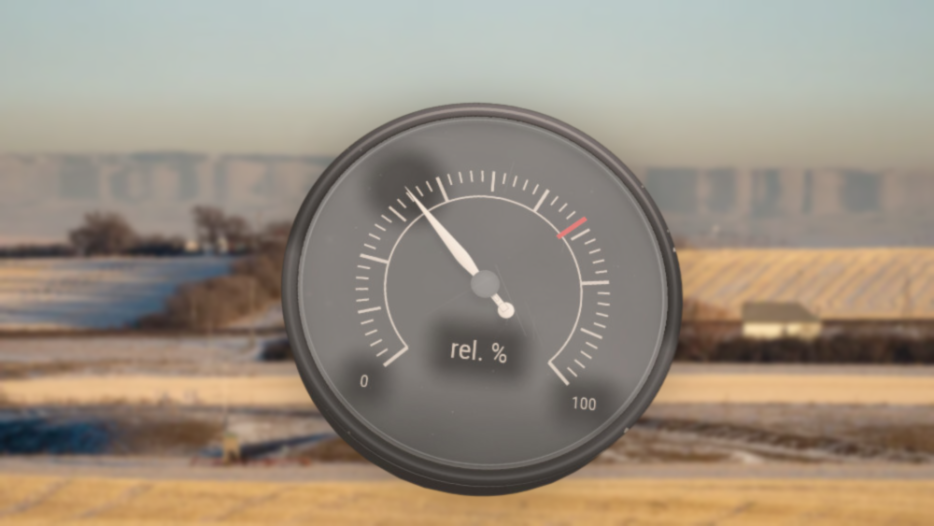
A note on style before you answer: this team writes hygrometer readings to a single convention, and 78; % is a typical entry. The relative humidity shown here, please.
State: 34; %
